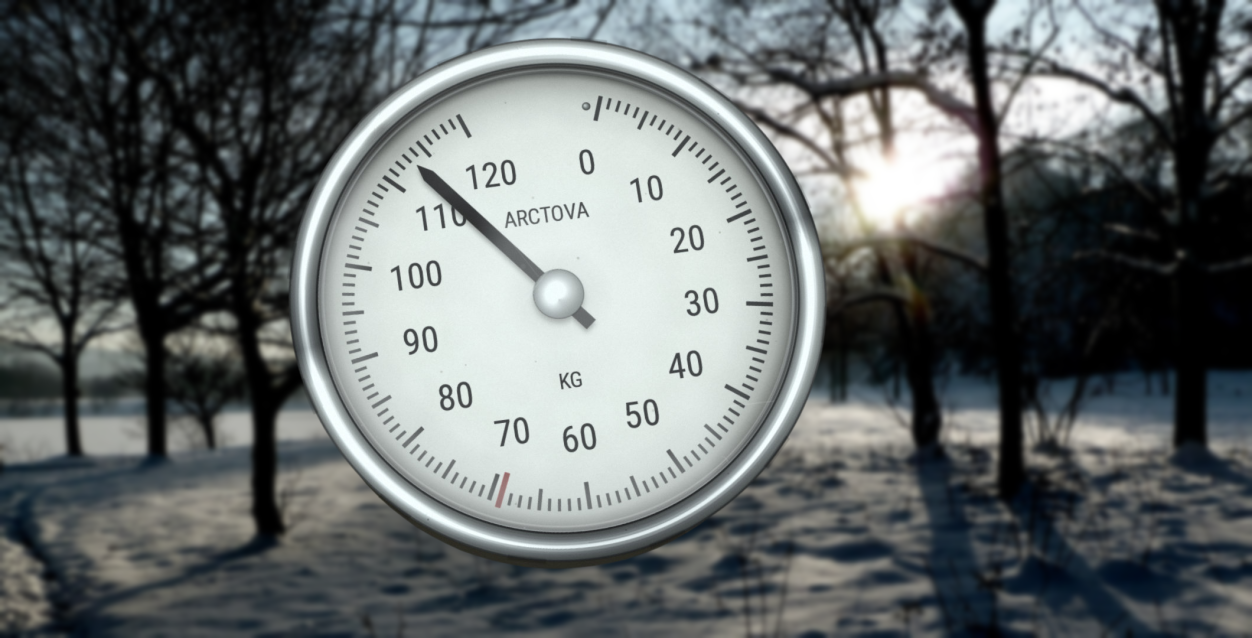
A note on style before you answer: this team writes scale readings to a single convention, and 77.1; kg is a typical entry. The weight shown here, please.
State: 113; kg
